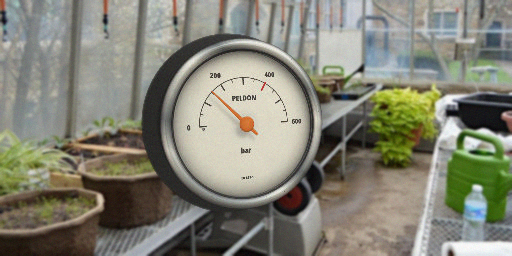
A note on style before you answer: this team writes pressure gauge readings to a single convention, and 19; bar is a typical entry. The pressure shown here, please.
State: 150; bar
